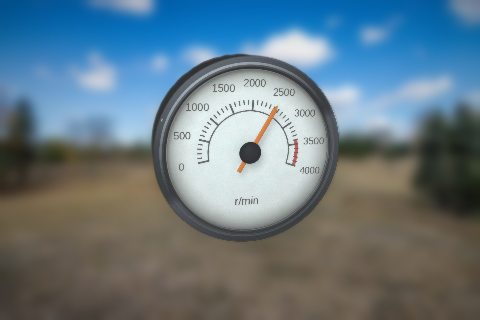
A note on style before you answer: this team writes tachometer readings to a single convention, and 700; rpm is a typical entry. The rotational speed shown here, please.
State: 2500; rpm
